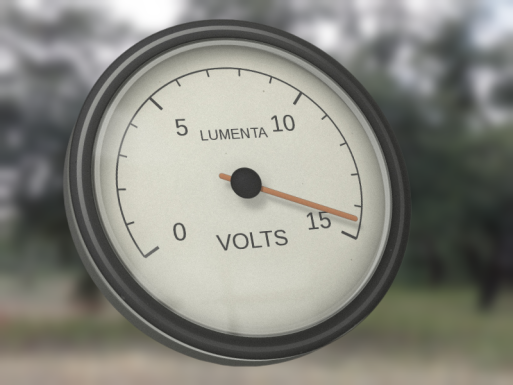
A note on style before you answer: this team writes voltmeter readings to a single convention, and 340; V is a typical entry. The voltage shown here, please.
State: 14.5; V
